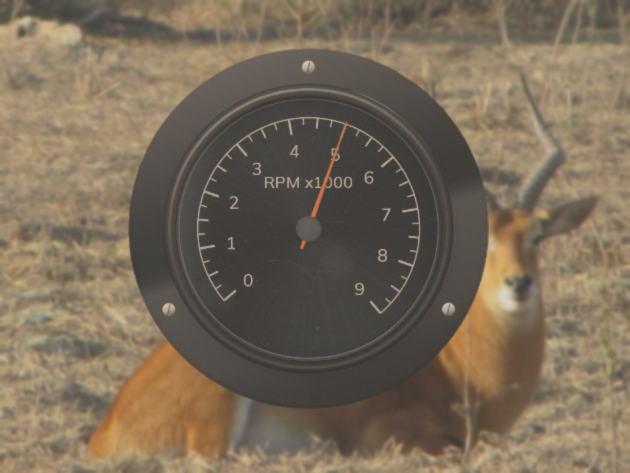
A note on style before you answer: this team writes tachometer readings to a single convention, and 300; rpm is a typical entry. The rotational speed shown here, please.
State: 5000; rpm
